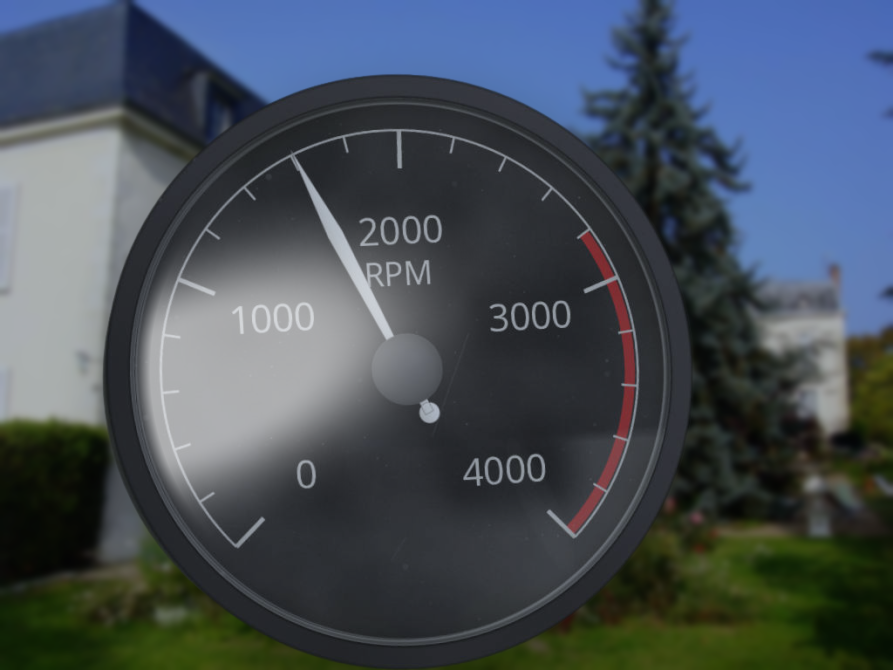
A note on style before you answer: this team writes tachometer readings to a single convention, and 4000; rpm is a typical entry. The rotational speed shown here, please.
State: 1600; rpm
